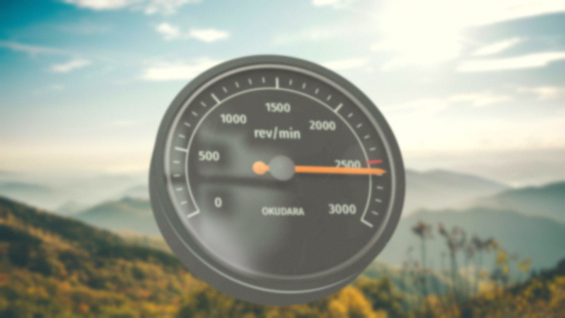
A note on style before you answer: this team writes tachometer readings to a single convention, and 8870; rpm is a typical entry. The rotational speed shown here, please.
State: 2600; rpm
